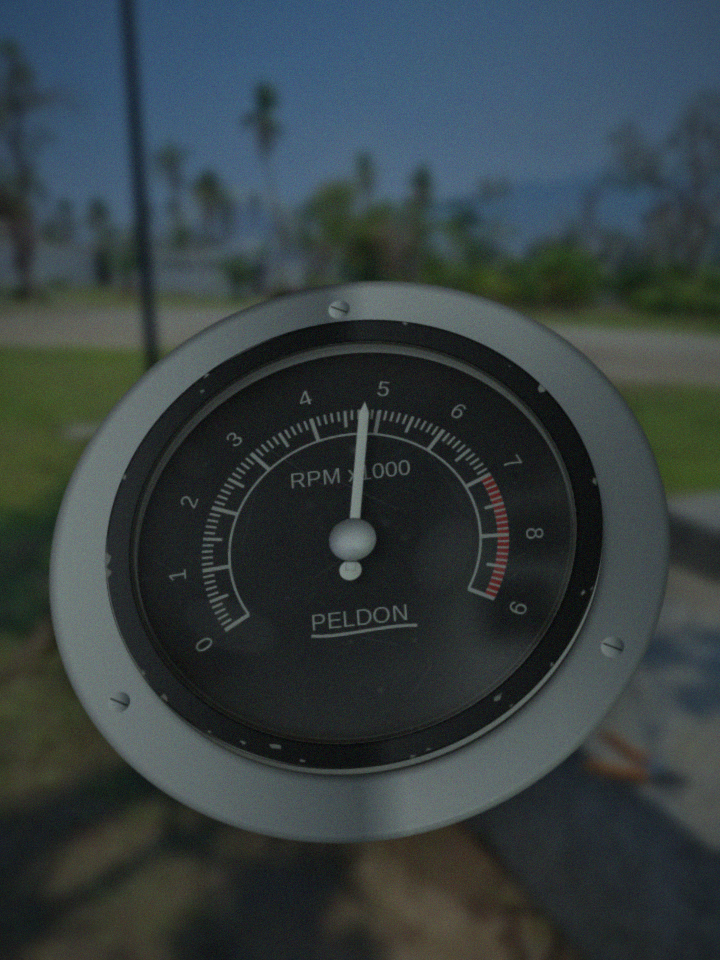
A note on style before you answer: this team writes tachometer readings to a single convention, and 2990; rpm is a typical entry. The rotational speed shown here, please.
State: 4800; rpm
